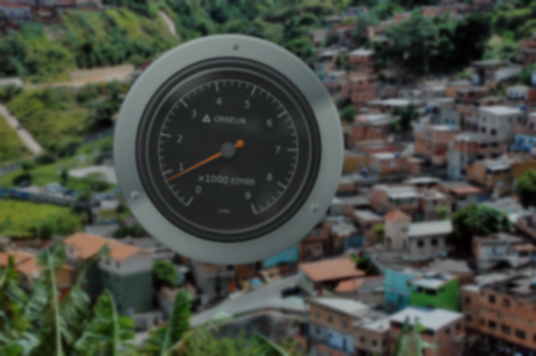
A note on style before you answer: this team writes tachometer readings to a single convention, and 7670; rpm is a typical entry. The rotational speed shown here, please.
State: 800; rpm
